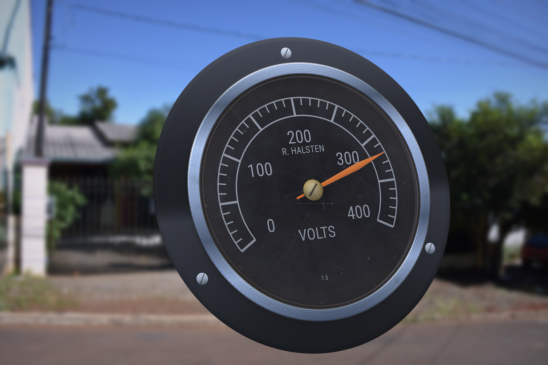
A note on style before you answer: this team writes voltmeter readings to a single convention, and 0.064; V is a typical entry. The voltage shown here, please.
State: 320; V
